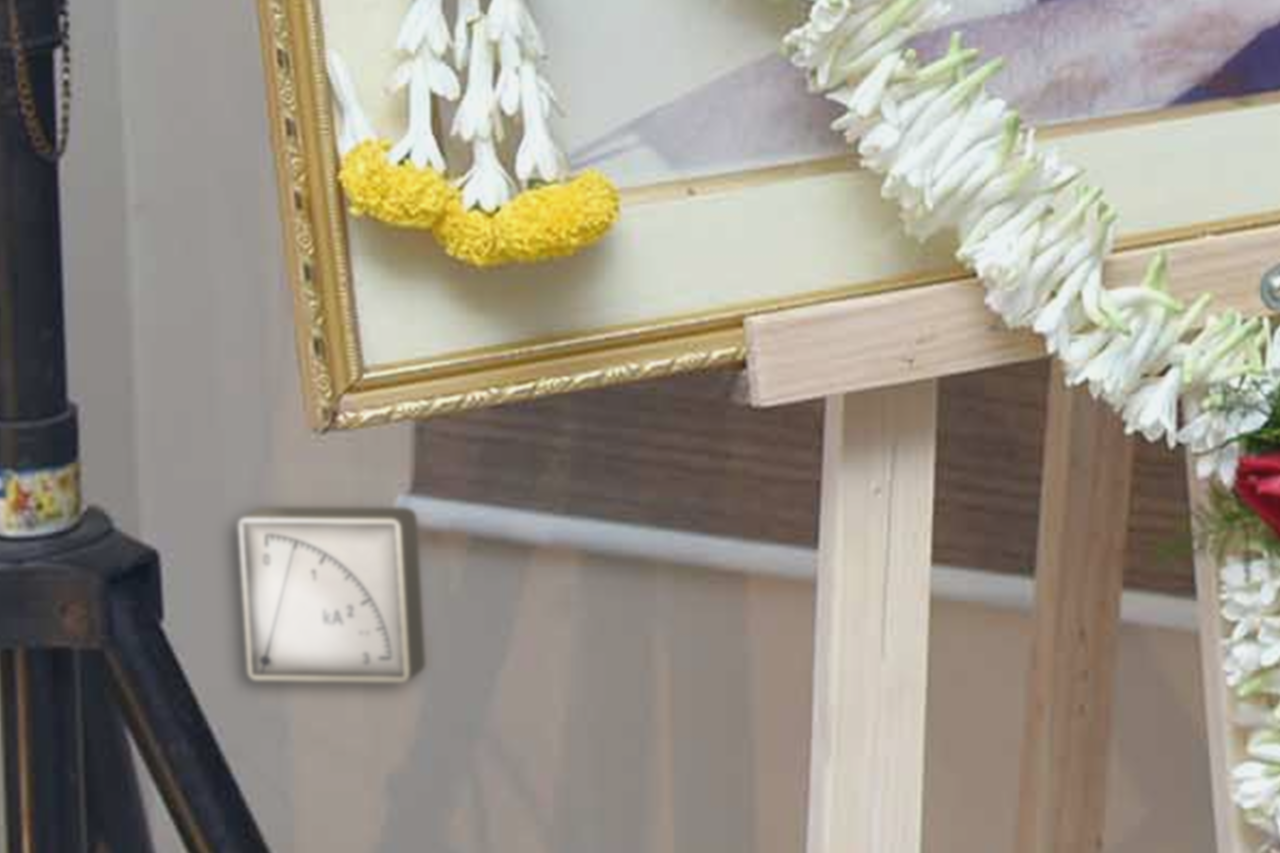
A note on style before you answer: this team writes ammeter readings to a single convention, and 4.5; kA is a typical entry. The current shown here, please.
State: 0.5; kA
